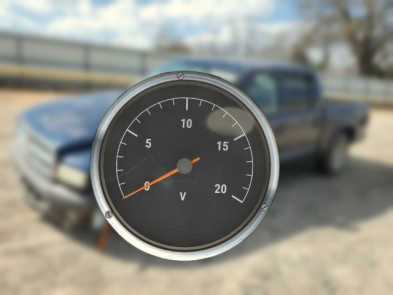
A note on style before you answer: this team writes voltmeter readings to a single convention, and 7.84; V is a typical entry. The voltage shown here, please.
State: 0; V
